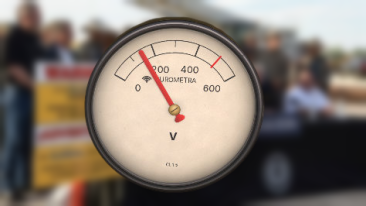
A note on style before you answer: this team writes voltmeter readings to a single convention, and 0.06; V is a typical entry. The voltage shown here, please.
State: 150; V
